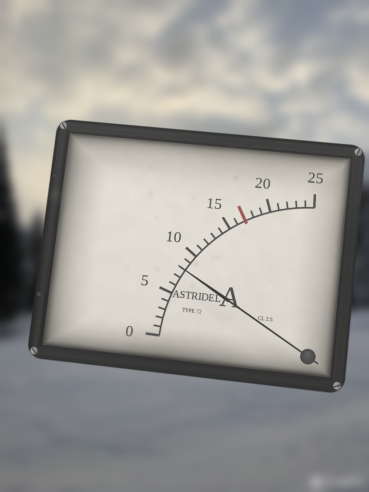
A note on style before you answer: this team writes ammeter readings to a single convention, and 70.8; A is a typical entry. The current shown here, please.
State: 8; A
